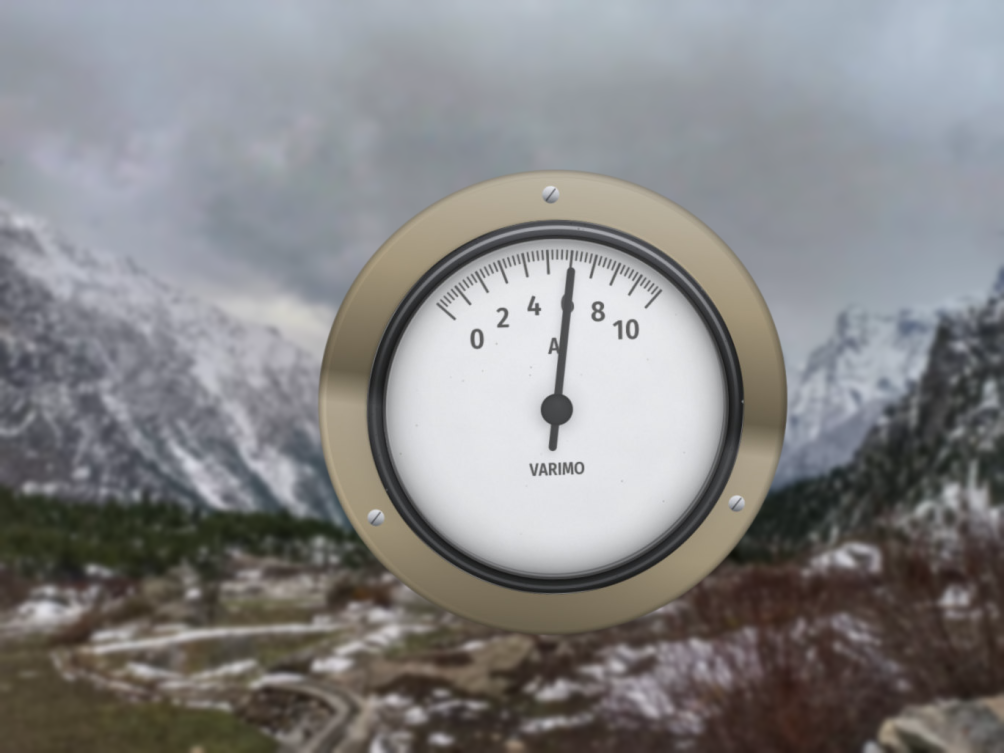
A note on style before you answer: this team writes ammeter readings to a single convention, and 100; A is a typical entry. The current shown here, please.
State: 6; A
